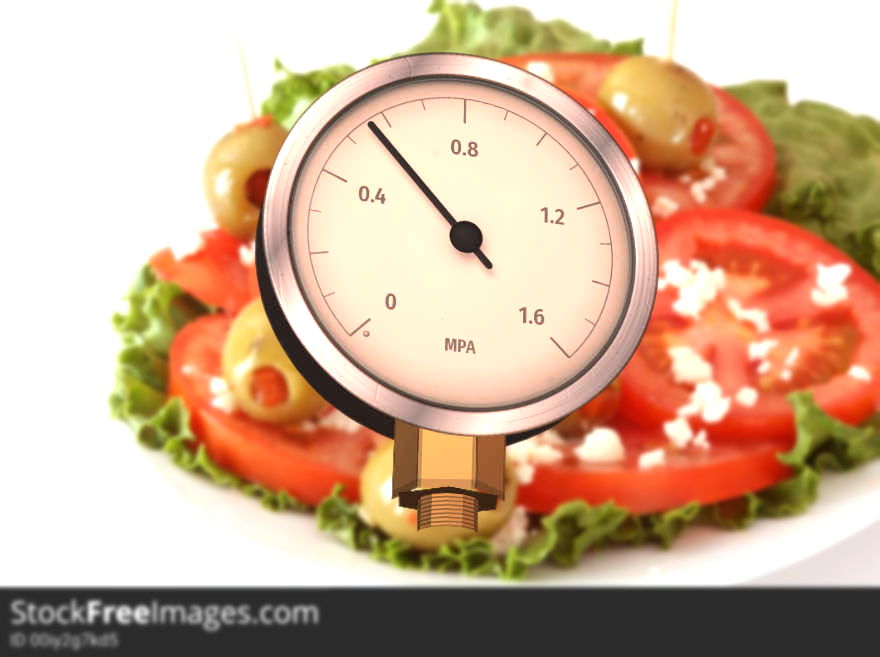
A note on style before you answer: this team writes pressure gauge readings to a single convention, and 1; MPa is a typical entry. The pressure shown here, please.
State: 0.55; MPa
